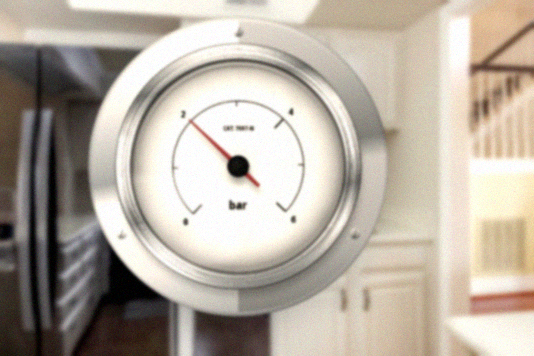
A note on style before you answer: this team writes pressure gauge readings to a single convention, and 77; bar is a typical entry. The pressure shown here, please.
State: 2; bar
